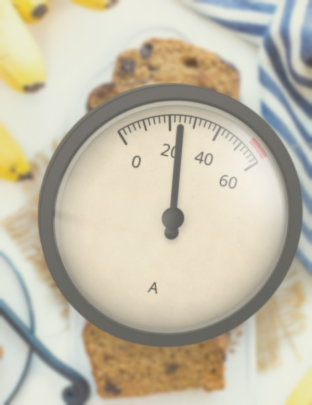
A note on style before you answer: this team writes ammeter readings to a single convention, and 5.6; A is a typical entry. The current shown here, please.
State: 24; A
